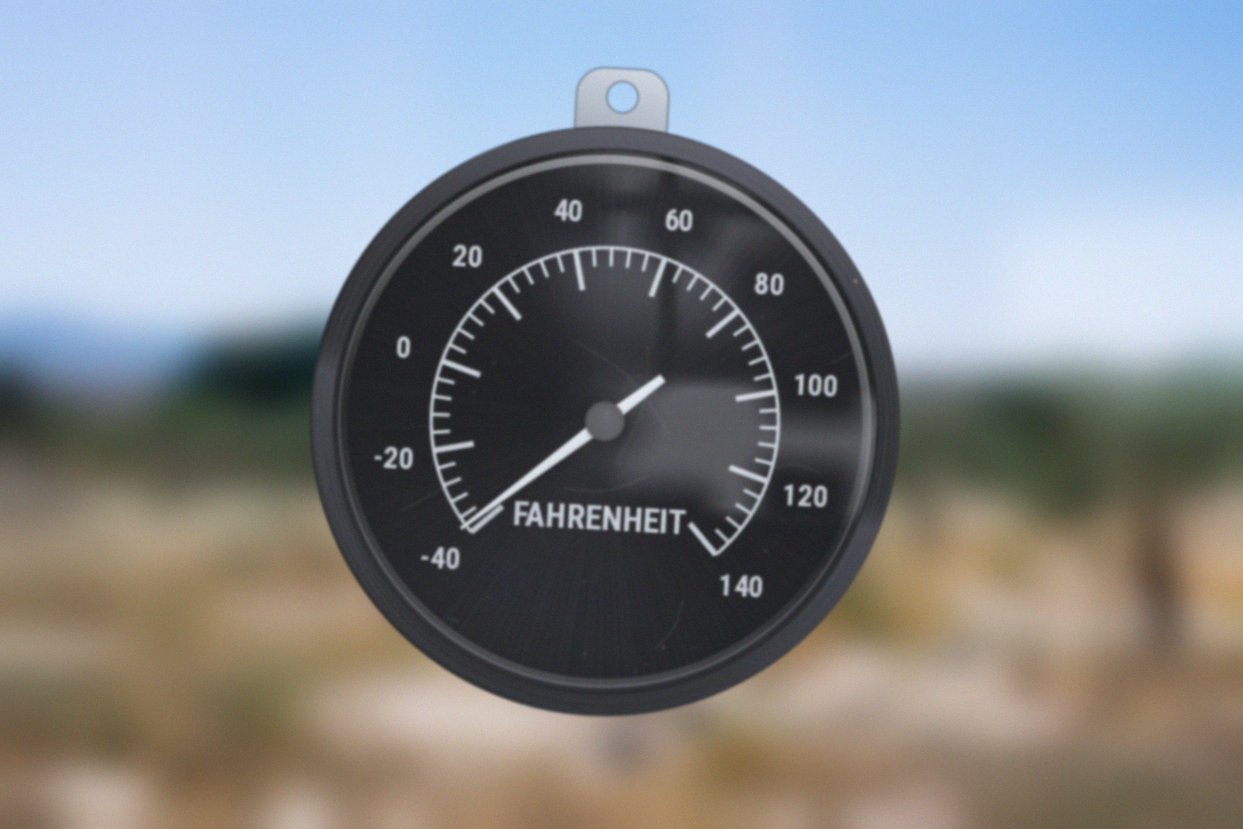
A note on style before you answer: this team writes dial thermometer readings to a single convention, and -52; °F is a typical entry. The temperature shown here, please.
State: -38; °F
